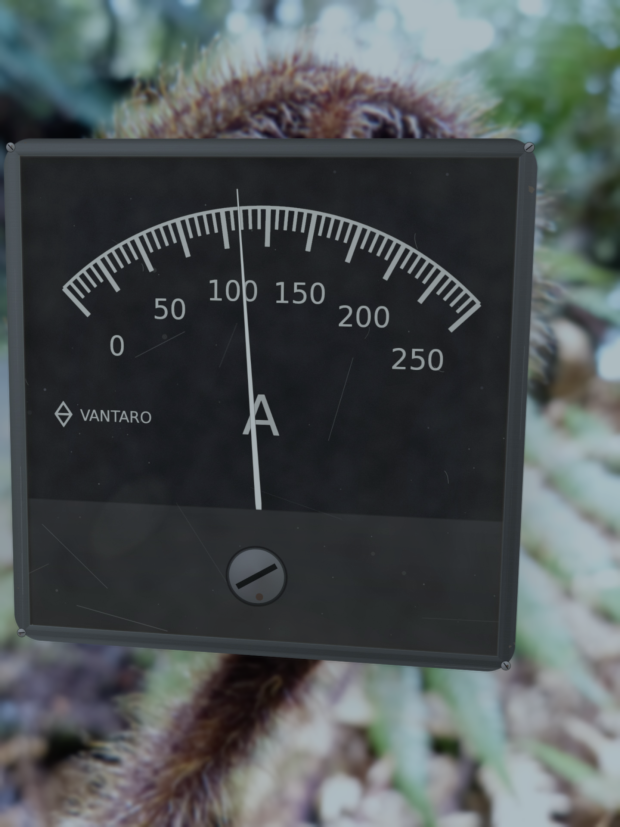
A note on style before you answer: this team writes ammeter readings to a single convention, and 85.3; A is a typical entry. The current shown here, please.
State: 110; A
